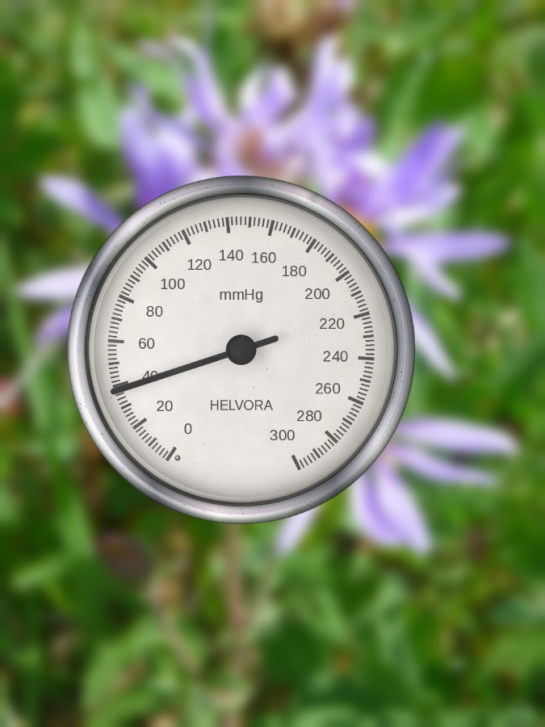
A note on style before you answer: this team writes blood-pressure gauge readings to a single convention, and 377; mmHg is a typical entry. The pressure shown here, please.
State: 38; mmHg
